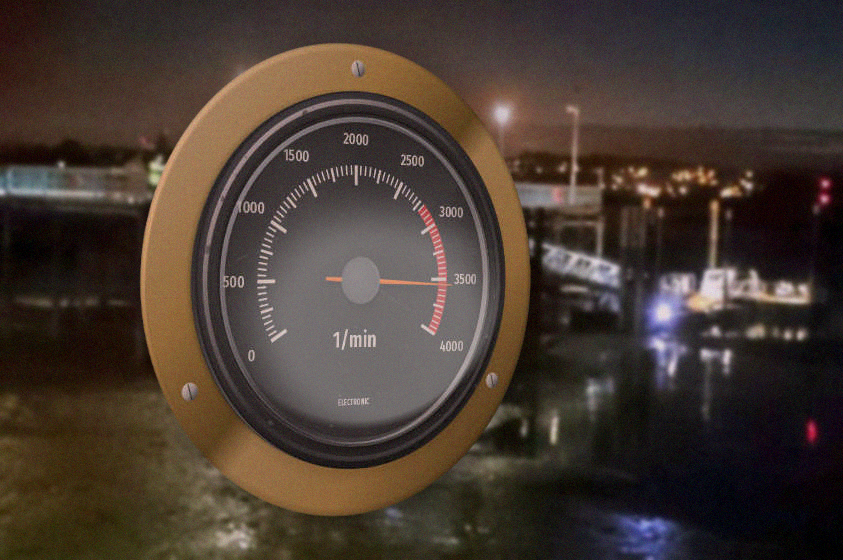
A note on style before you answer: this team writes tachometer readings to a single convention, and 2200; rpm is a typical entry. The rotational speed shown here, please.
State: 3550; rpm
